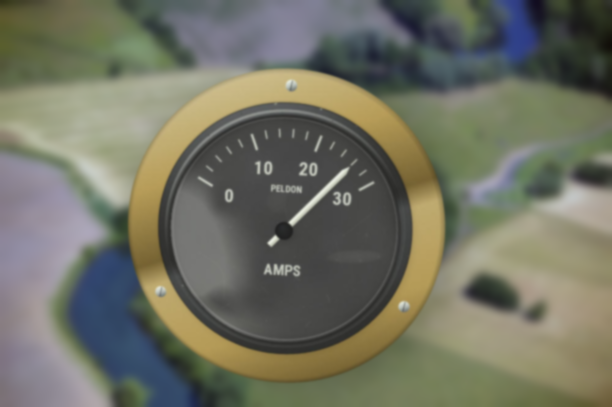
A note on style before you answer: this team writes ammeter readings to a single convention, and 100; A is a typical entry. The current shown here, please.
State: 26; A
